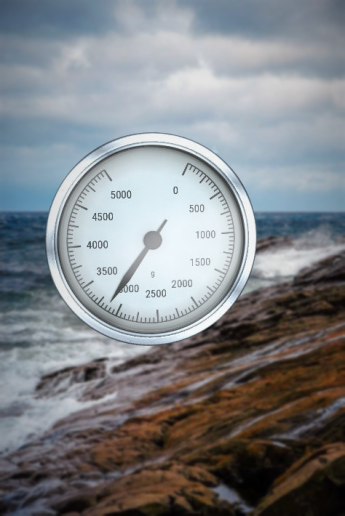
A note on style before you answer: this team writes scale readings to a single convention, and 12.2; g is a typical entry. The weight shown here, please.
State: 3150; g
